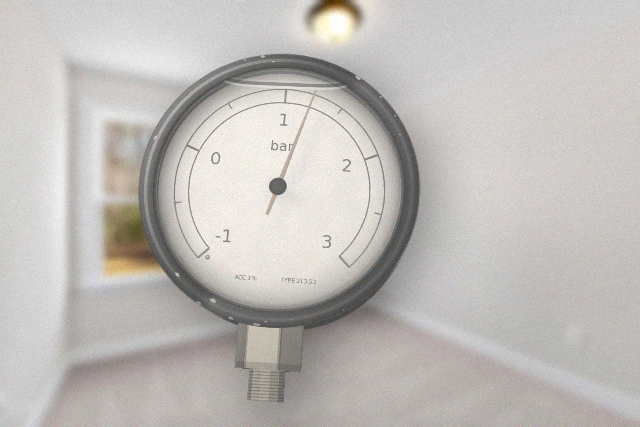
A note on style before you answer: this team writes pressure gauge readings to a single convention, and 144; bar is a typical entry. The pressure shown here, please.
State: 1.25; bar
